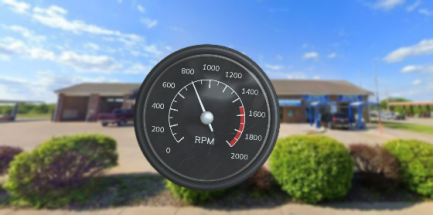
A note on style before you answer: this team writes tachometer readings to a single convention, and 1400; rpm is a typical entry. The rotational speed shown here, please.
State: 800; rpm
